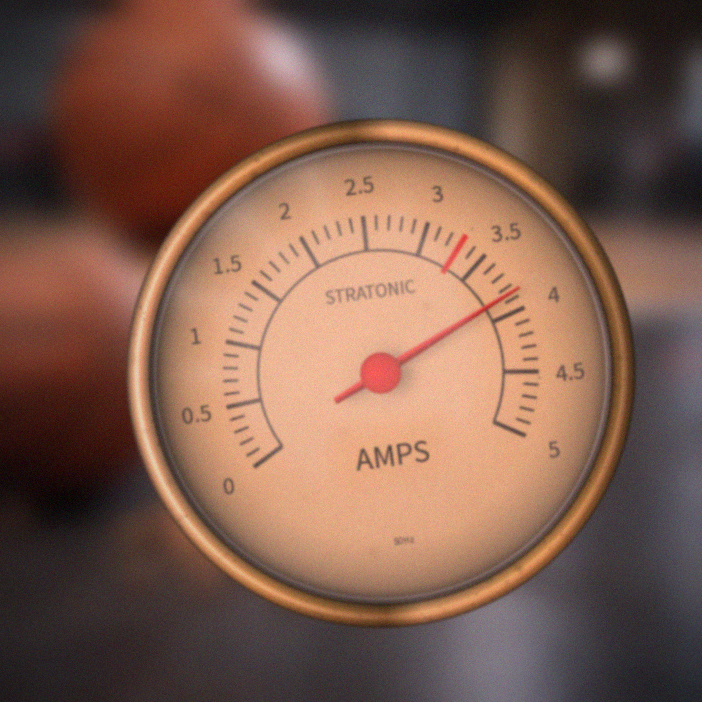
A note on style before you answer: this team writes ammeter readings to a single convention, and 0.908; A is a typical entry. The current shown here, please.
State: 3.85; A
